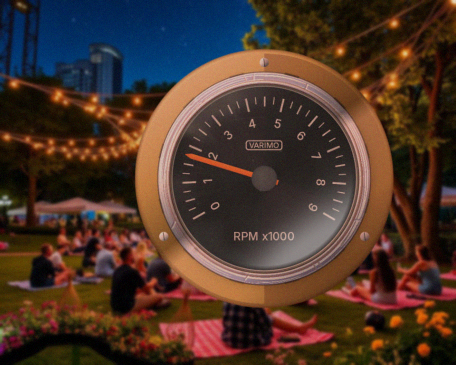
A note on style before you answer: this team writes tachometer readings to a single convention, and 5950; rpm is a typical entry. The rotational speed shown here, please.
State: 1750; rpm
